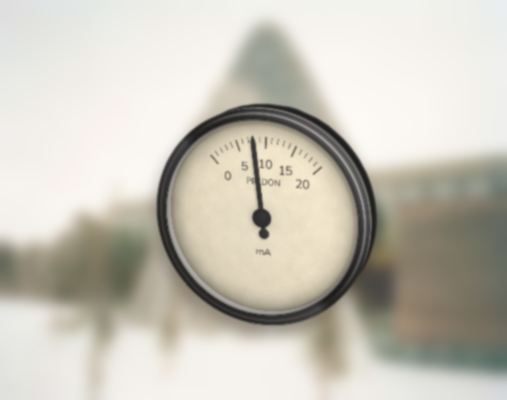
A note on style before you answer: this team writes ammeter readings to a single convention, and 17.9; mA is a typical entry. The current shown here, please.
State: 8; mA
